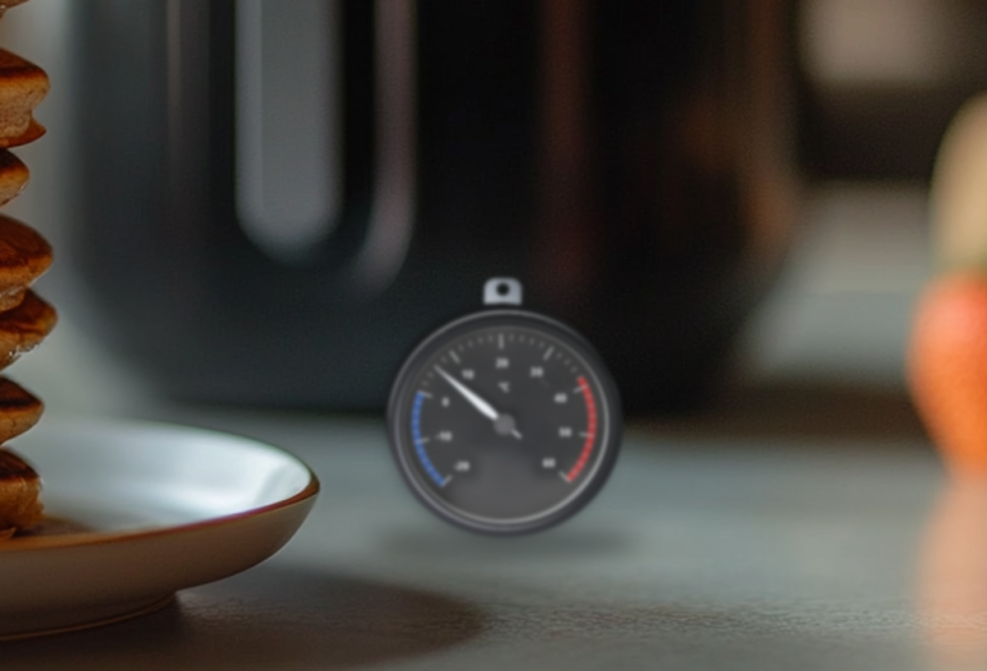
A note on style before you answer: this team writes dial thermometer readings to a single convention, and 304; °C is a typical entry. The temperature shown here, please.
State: 6; °C
